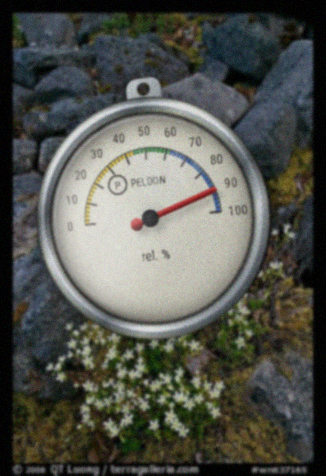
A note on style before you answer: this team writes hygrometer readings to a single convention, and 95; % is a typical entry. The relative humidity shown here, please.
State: 90; %
